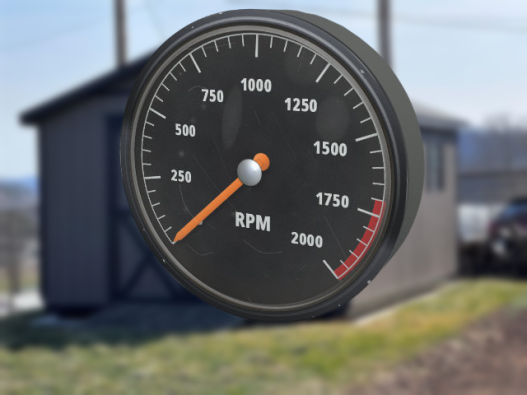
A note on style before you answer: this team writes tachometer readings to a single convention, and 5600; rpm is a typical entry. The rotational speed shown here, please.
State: 0; rpm
